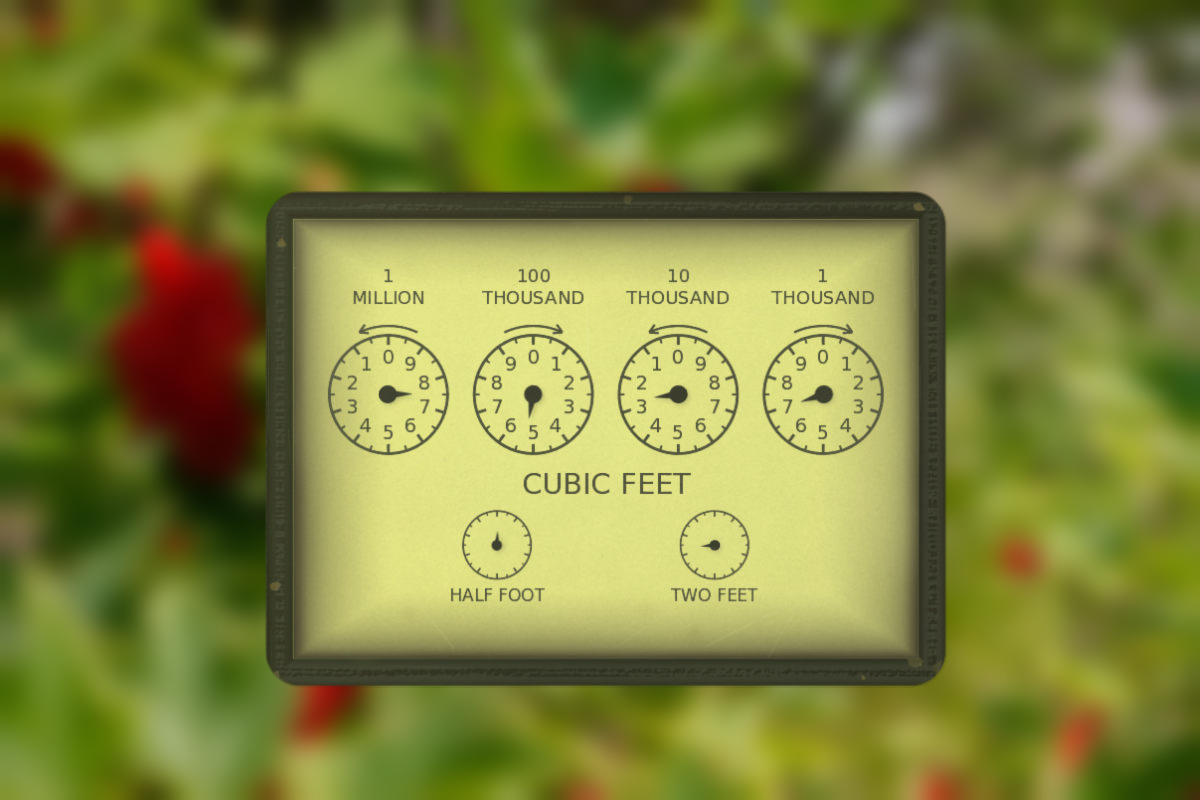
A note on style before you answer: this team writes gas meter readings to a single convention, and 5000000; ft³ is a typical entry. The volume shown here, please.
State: 752700; ft³
